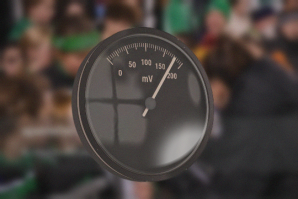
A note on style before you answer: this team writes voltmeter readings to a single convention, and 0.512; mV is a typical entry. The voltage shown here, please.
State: 175; mV
